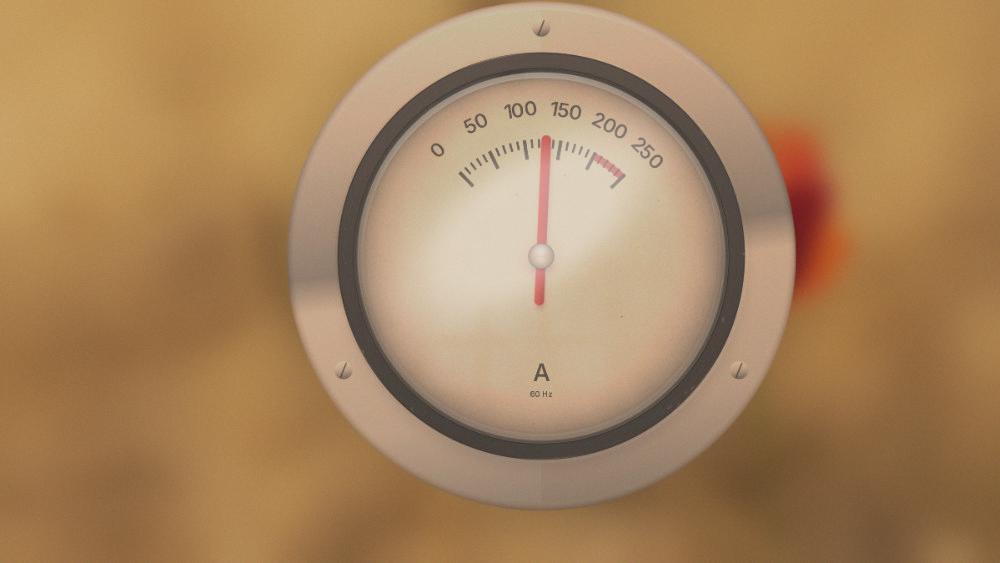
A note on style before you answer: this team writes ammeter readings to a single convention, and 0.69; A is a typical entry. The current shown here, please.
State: 130; A
